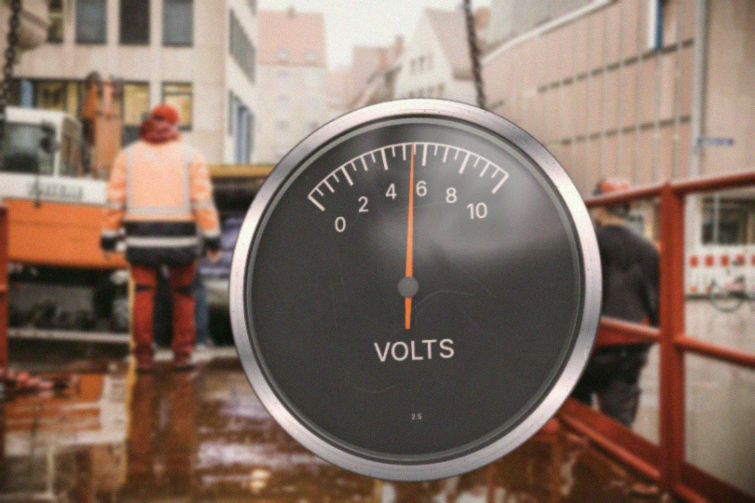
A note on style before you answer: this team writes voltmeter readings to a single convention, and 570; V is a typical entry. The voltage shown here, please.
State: 5.5; V
